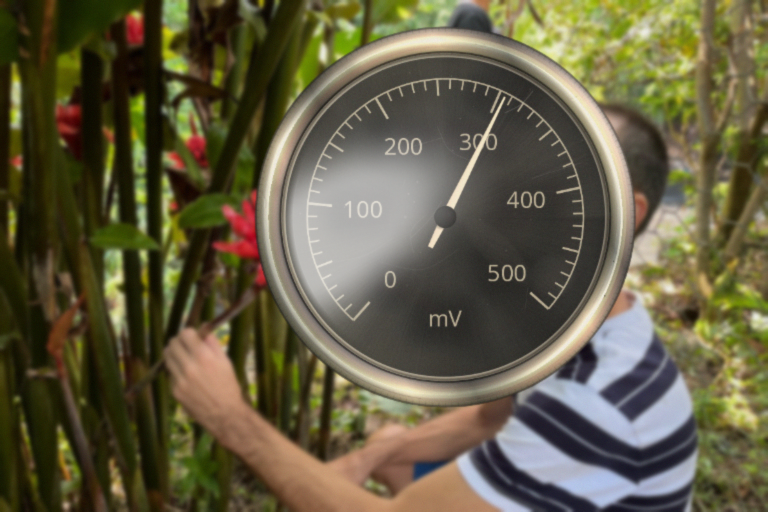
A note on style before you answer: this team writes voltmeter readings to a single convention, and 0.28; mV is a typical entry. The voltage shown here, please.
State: 305; mV
